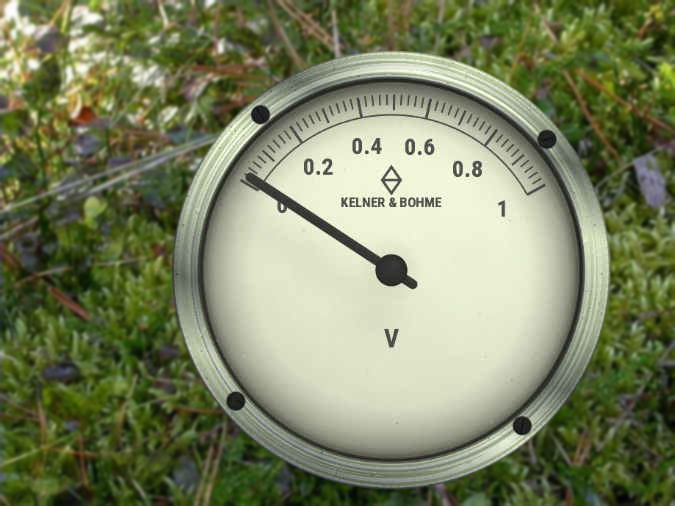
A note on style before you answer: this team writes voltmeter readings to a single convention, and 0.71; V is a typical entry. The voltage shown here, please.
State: 0.02; V
